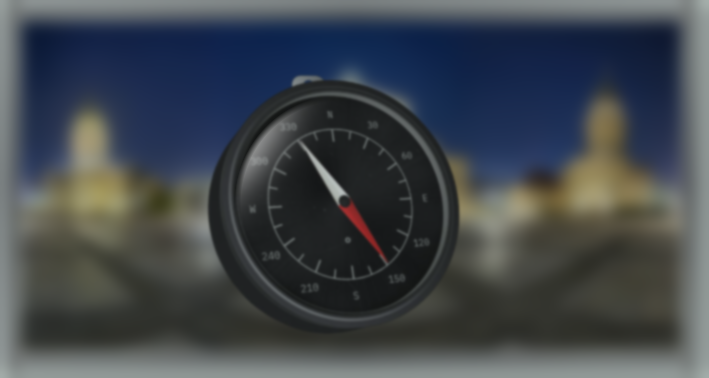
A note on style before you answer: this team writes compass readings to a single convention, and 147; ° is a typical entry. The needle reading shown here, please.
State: 150; °
